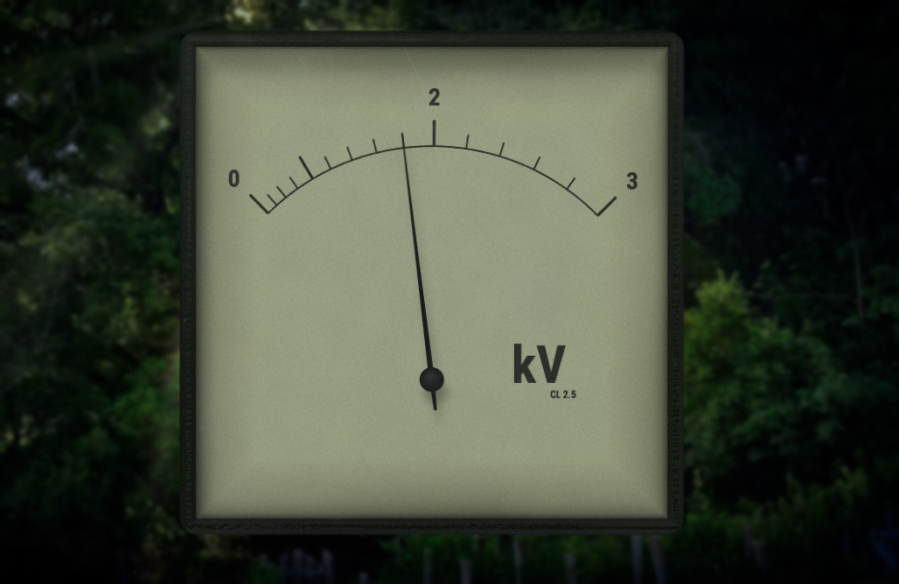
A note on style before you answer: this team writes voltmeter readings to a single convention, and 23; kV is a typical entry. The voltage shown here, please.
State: 1.8; kV
